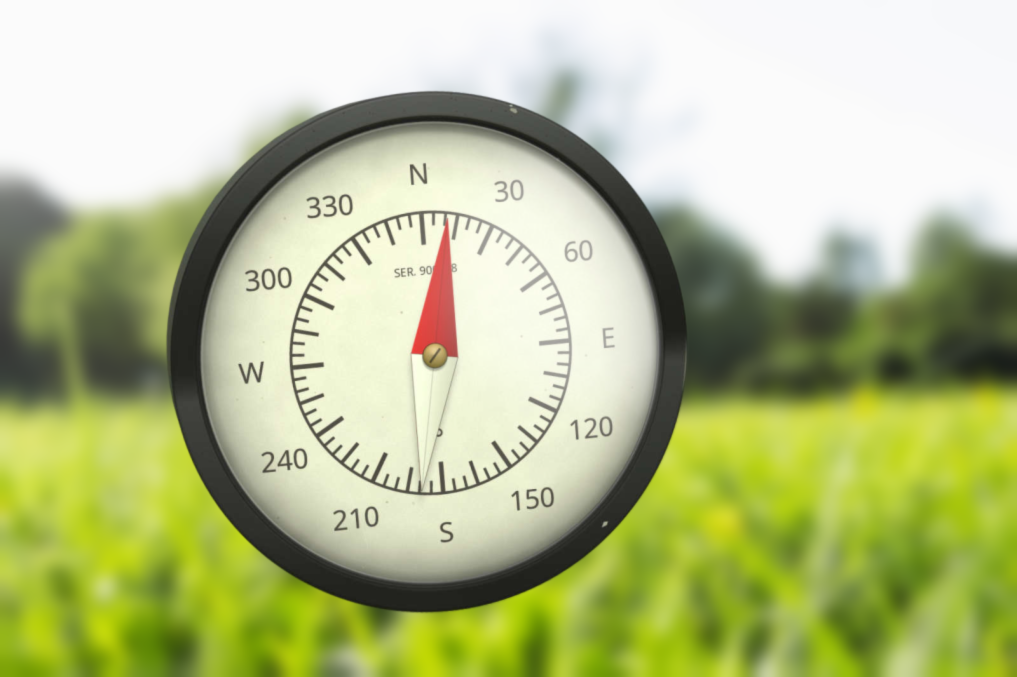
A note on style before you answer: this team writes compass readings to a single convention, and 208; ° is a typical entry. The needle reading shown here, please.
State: 10; °
